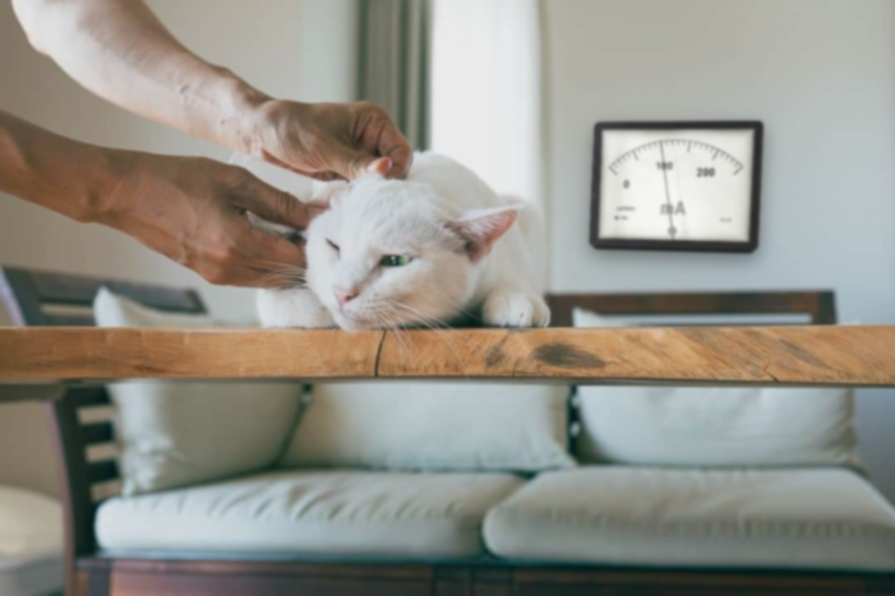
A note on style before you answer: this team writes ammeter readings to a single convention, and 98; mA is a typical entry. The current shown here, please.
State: 100; mA
